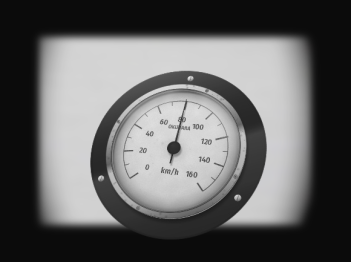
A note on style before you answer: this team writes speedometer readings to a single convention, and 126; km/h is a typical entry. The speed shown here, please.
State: 80; km/h
